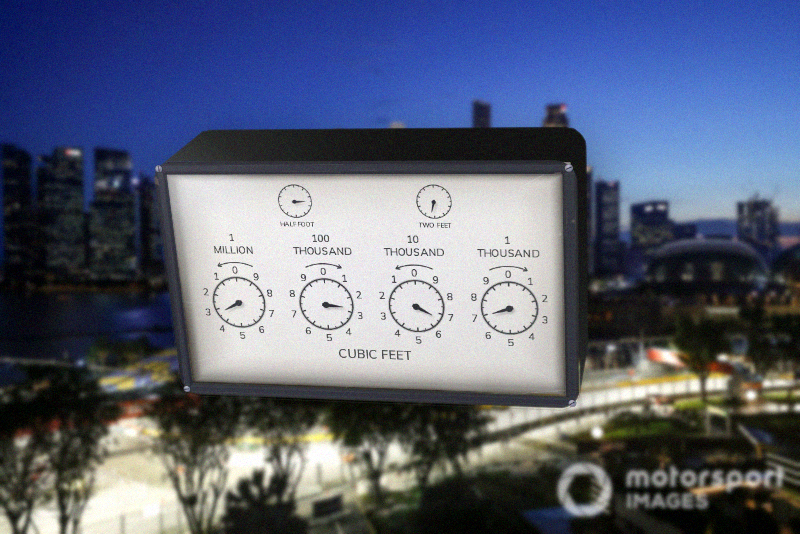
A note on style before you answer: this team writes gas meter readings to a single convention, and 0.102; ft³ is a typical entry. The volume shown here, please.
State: 326700; ft³
